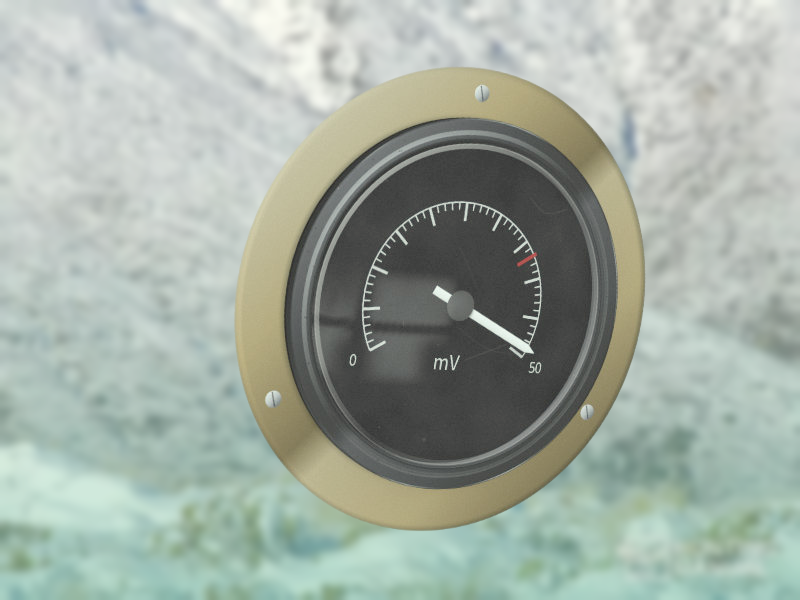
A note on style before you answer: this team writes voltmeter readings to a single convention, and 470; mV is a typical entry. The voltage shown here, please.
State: 49; mV
